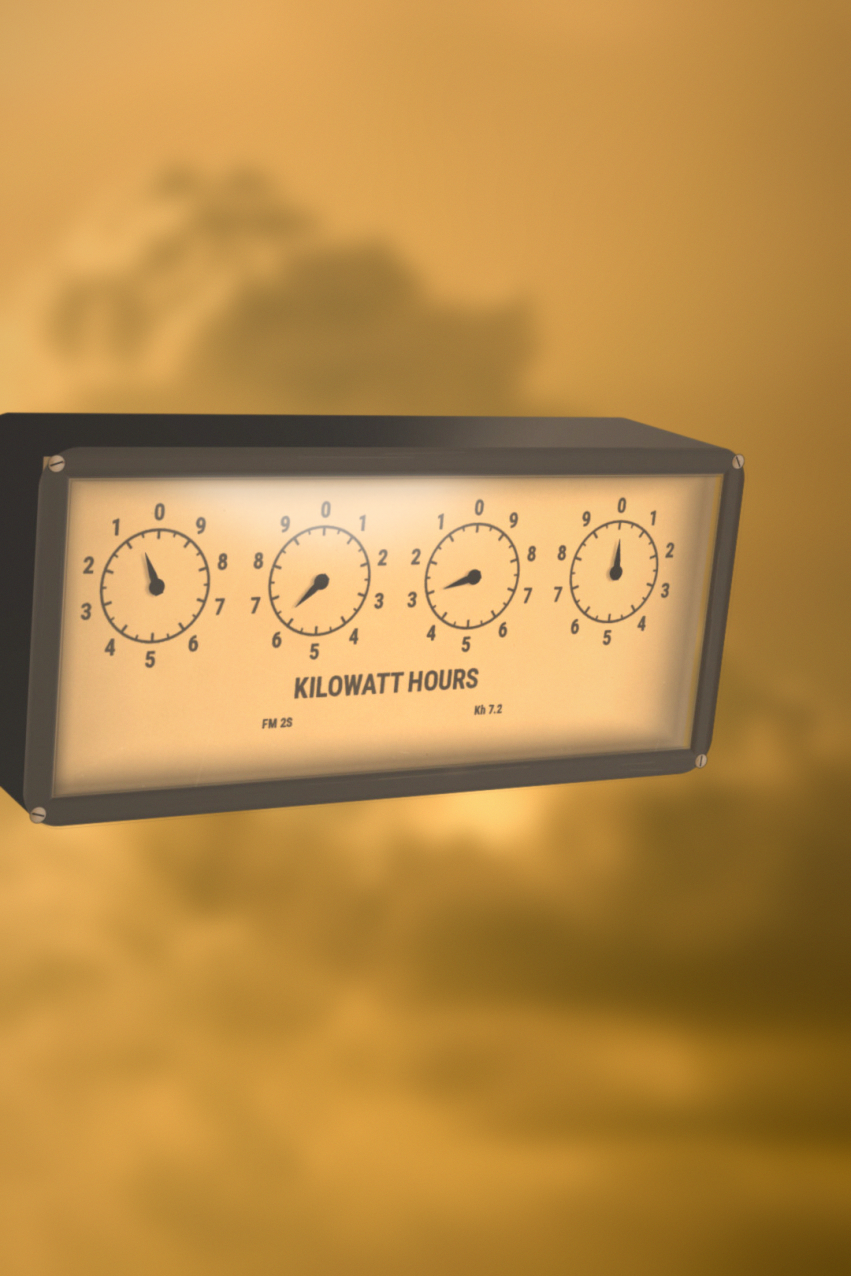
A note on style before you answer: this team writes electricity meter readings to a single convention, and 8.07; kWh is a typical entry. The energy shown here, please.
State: 630; kWh
